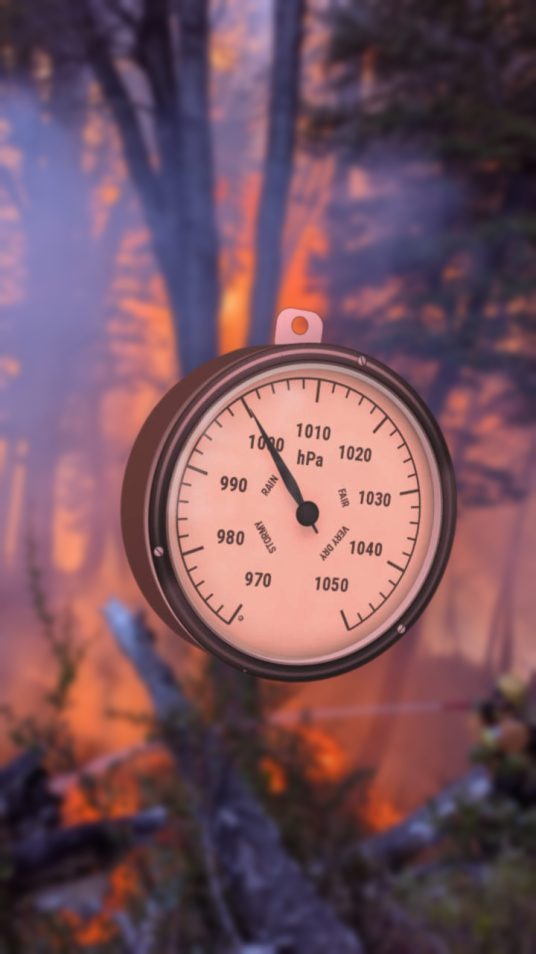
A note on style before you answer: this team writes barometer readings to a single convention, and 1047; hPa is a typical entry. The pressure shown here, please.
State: 1000; hPa
